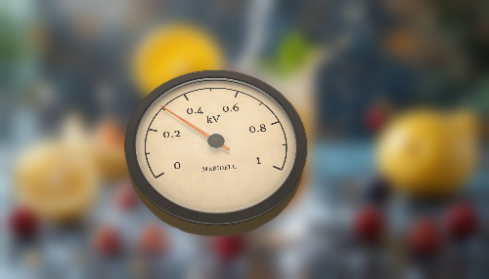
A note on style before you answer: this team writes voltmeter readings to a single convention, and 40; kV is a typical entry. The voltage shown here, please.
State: 0.3; kV
